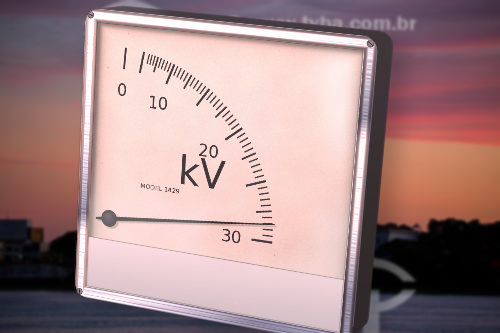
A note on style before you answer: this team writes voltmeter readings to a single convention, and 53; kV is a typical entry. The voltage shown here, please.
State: 28.5; kV
